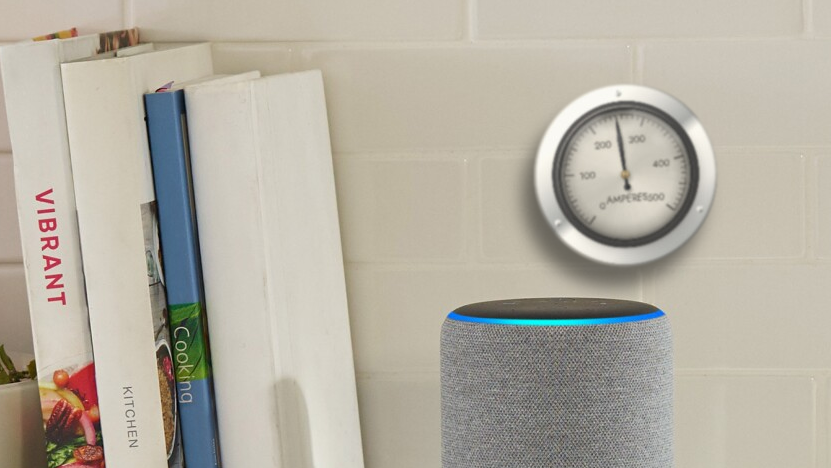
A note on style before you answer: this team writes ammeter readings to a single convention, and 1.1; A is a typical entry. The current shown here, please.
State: 250; A
